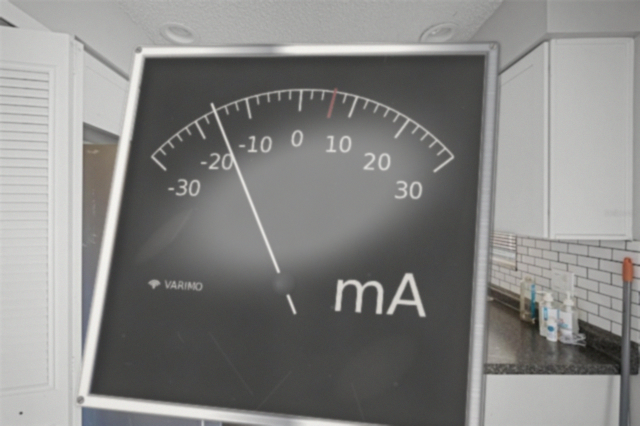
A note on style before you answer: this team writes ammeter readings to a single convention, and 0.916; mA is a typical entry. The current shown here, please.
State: -16; mA
